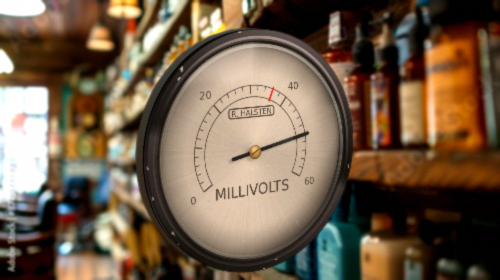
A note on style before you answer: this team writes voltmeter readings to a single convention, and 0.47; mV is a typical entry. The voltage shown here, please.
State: 50; mV
